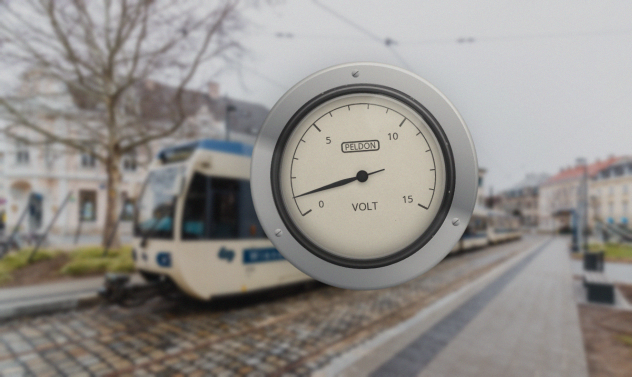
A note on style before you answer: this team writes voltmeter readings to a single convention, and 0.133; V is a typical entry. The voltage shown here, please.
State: 1; V
